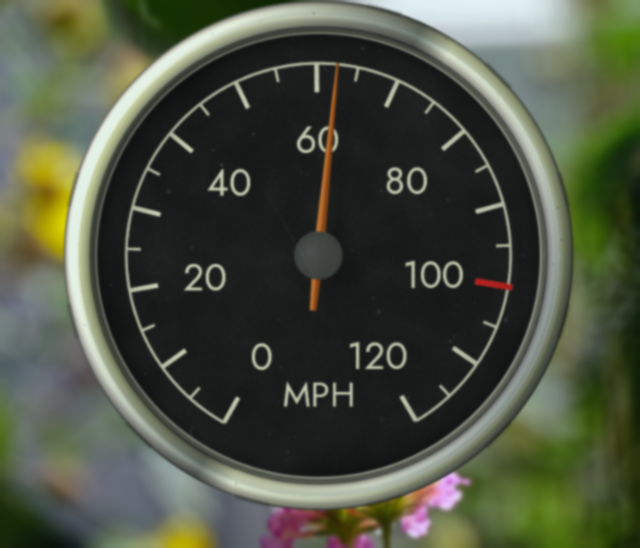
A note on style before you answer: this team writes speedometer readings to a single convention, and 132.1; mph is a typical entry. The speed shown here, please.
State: 62.5; mph
